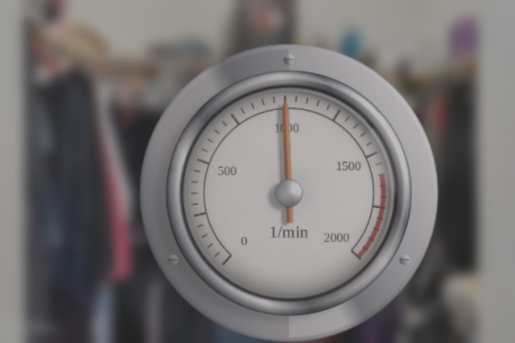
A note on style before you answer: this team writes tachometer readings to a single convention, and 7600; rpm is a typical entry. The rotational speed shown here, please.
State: 1000; rpm
